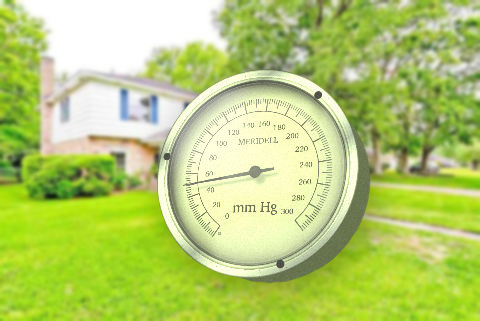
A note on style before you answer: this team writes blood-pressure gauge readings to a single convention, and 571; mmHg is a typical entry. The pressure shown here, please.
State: 50; mmHg
